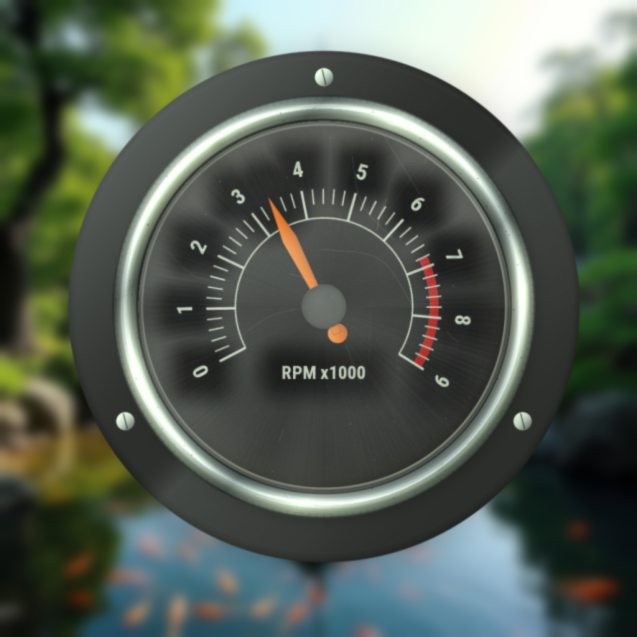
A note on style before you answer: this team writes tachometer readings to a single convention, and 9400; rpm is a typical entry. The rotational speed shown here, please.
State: 3400; rpm
